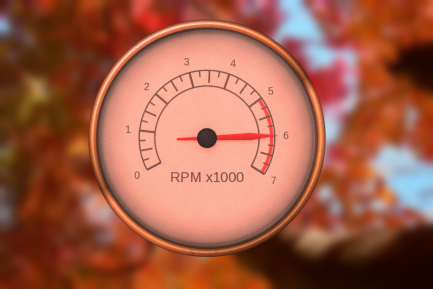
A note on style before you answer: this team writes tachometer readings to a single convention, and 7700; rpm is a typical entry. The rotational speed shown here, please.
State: 6000; rpm
